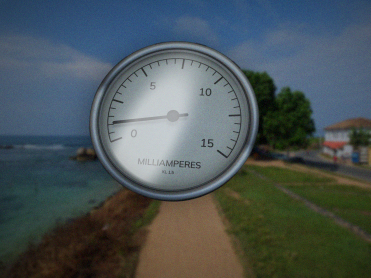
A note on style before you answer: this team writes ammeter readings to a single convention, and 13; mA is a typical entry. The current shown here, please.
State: 1; mA
